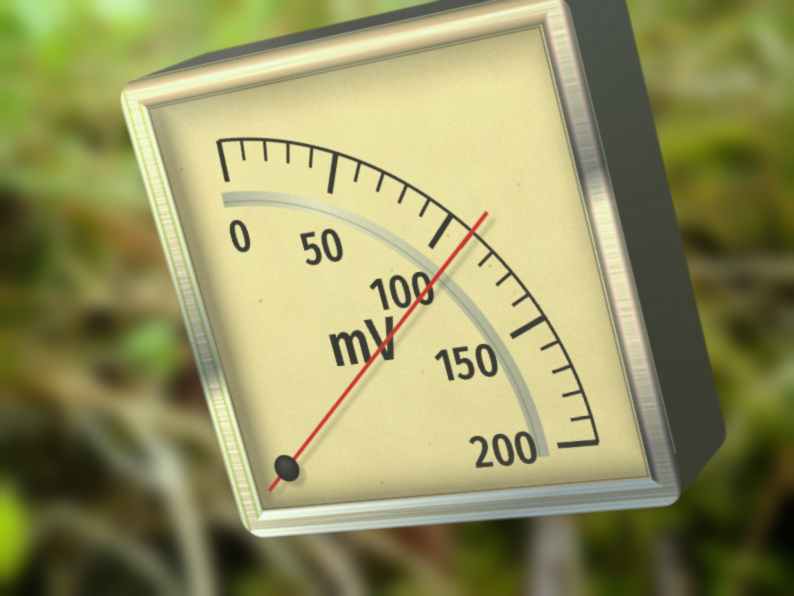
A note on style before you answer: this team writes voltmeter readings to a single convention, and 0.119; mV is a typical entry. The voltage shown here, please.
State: 110; mV
